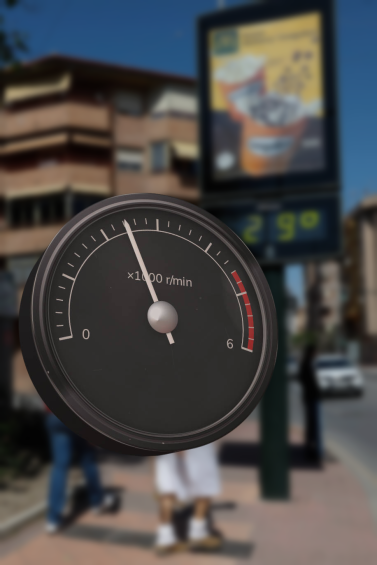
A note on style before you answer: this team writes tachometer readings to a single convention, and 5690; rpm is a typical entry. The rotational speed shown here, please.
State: 2400; rpm
